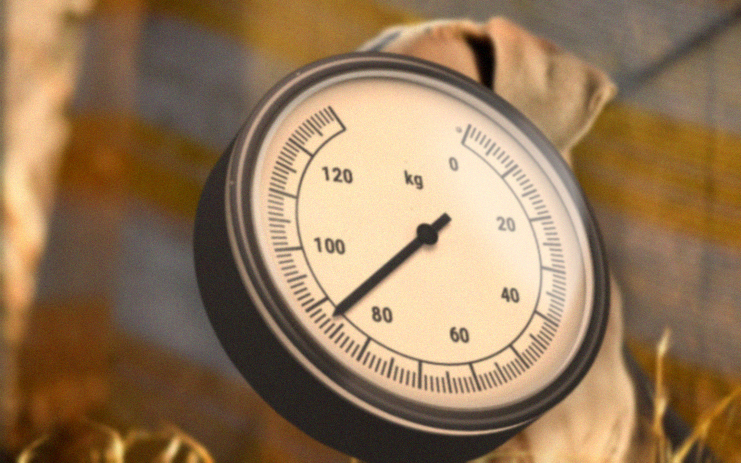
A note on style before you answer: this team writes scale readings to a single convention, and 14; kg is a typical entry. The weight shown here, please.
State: 87; kg
